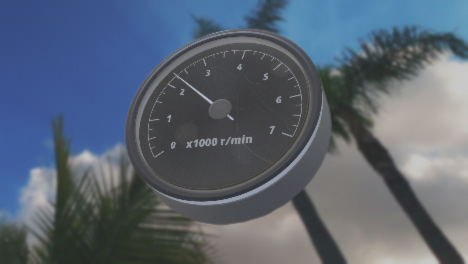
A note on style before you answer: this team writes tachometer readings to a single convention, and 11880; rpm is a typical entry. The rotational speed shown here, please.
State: 2250; rpm
